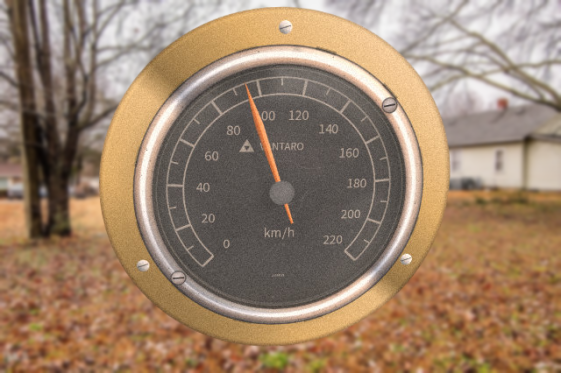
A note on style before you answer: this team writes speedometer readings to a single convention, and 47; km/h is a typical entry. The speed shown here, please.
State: 95; km/h
